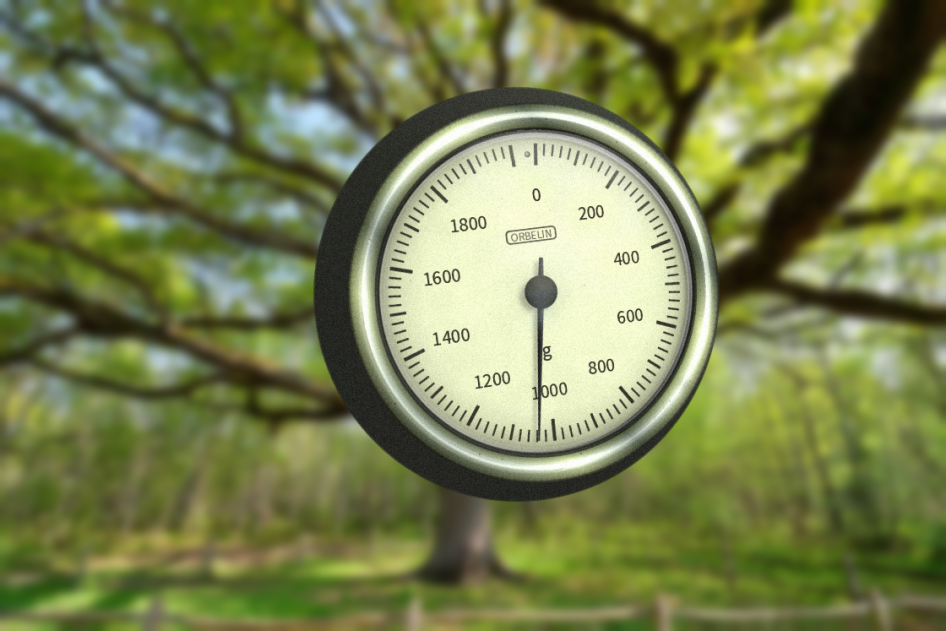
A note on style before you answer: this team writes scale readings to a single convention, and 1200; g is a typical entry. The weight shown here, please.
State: 1040; g
